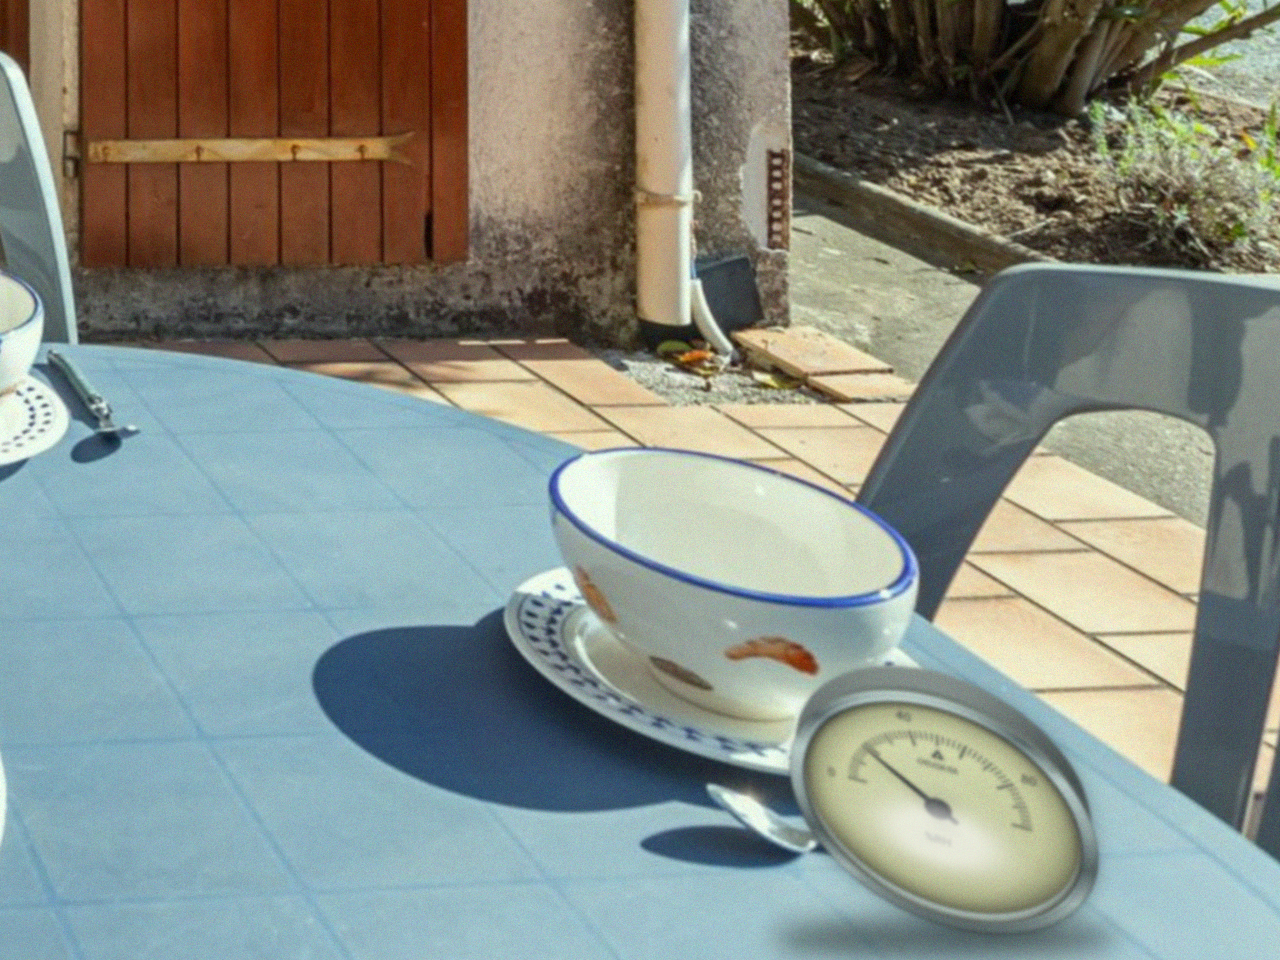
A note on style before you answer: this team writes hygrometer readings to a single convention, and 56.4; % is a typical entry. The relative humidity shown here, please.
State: 20; %
